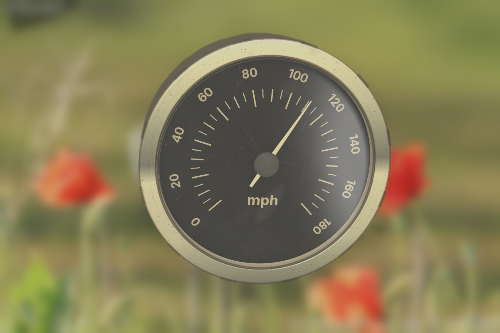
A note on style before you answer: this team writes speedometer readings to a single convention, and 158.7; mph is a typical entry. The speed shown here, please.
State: 110; mph
